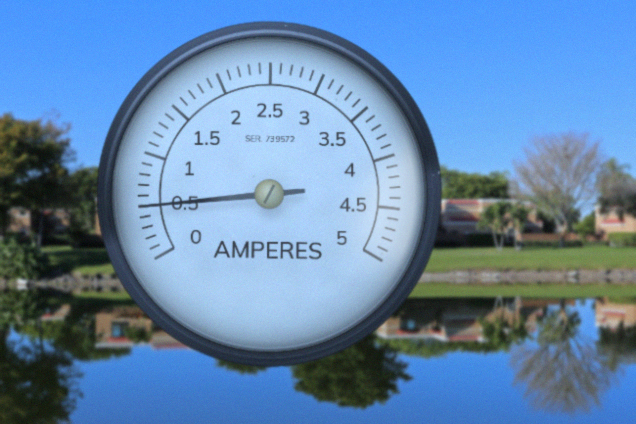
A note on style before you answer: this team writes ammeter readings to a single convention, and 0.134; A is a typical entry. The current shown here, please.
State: 0.5; A
